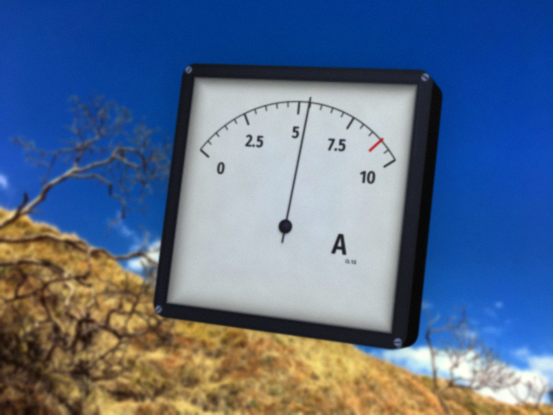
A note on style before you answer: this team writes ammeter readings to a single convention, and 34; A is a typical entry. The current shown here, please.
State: 5.5; A
